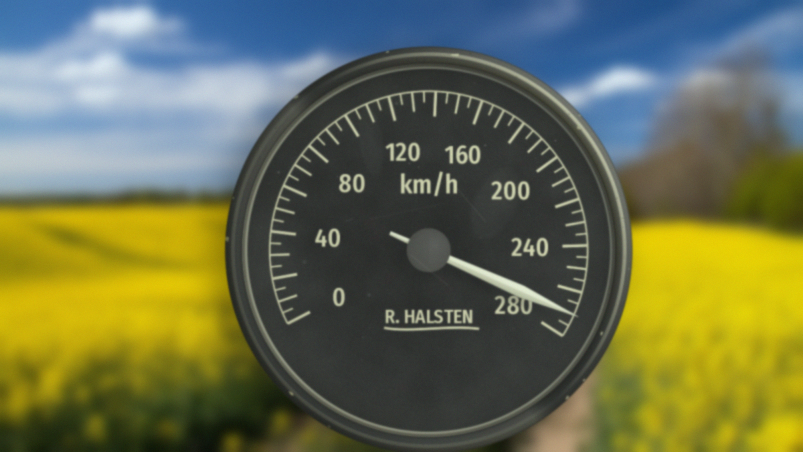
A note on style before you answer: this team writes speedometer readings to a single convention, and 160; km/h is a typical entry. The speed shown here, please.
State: 270; km/h
